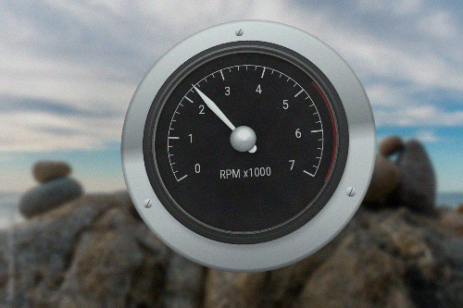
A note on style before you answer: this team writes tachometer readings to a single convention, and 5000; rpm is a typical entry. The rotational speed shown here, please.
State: 2300; rpm
